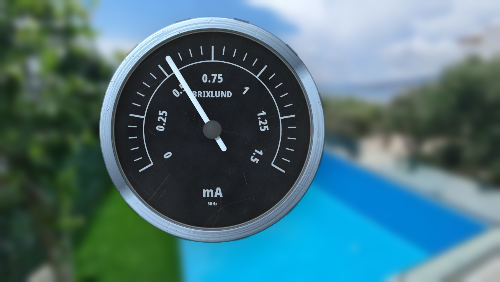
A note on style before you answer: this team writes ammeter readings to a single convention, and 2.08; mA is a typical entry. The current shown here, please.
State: 0.55; mA
